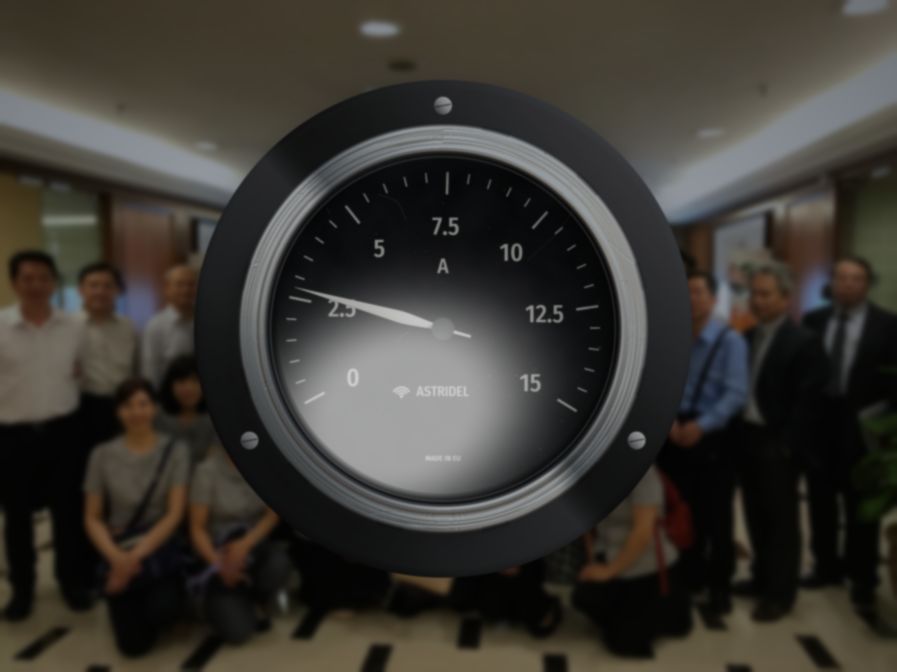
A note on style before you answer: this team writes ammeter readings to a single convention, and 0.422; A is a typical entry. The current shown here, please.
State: 2.75; A
